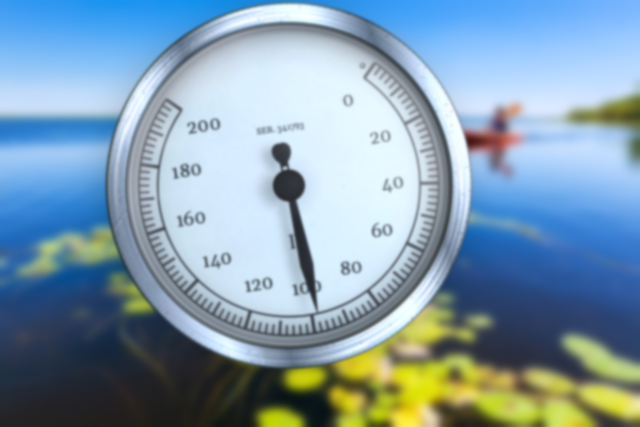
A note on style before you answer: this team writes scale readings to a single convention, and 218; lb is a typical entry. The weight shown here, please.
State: 98; lb
